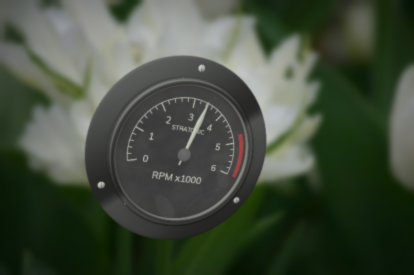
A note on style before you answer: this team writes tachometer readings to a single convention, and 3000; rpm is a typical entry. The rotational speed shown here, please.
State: 3400; rpm
